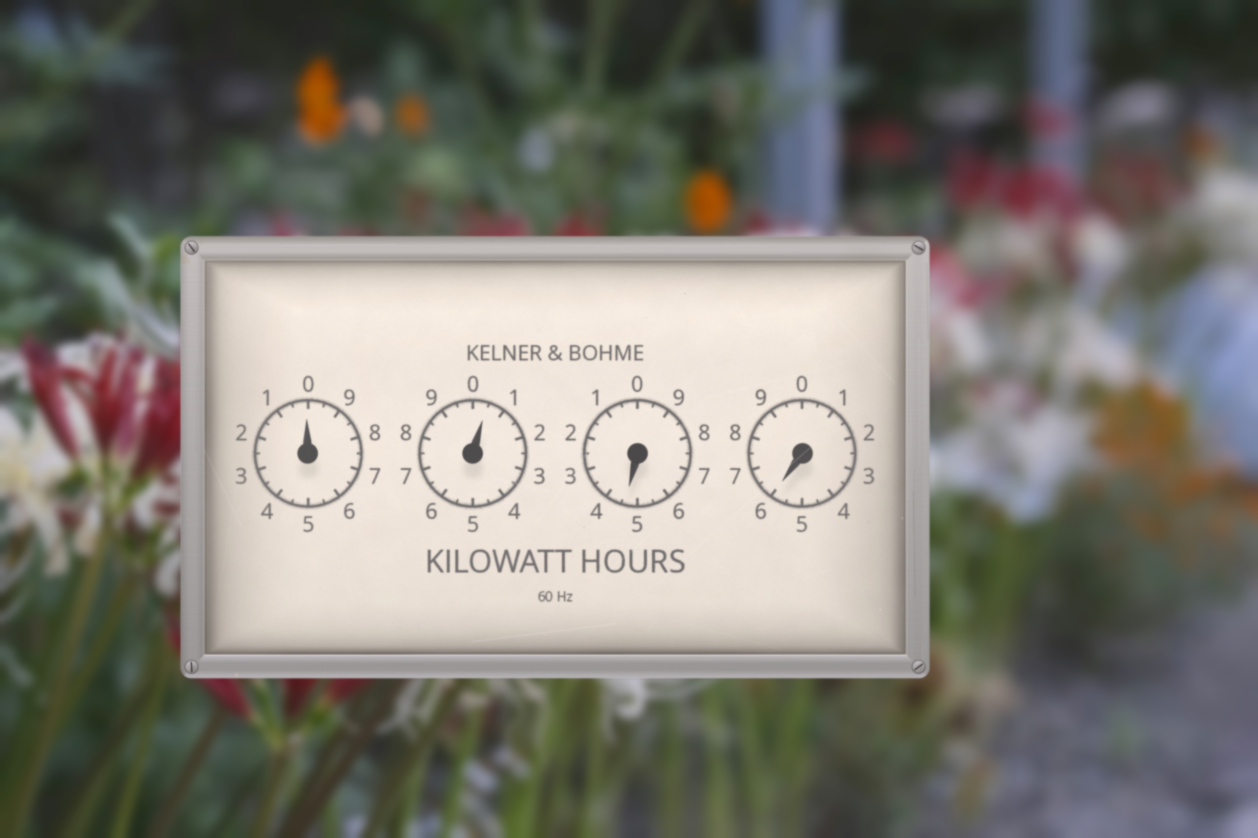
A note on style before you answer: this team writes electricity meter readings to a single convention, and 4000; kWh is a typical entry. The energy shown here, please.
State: 46; kWh
